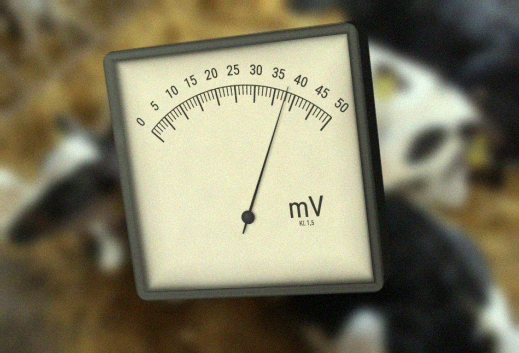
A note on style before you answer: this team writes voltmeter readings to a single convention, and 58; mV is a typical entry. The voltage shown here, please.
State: 38; mV
